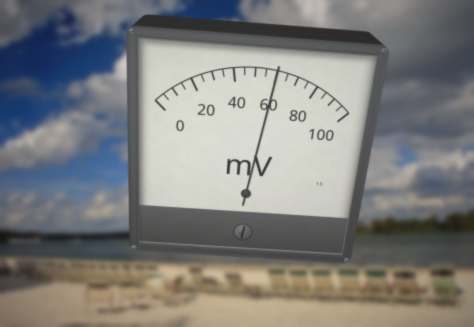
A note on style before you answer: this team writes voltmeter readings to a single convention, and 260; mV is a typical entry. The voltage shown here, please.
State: 60; mV
